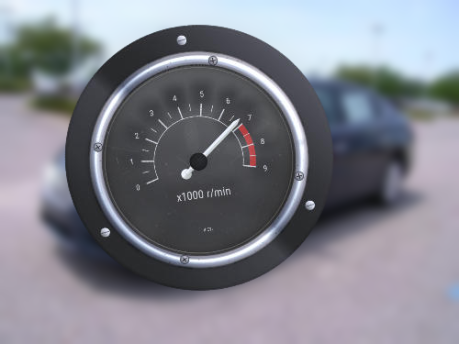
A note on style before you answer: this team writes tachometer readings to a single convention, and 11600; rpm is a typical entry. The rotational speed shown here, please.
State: 6750; rpm
